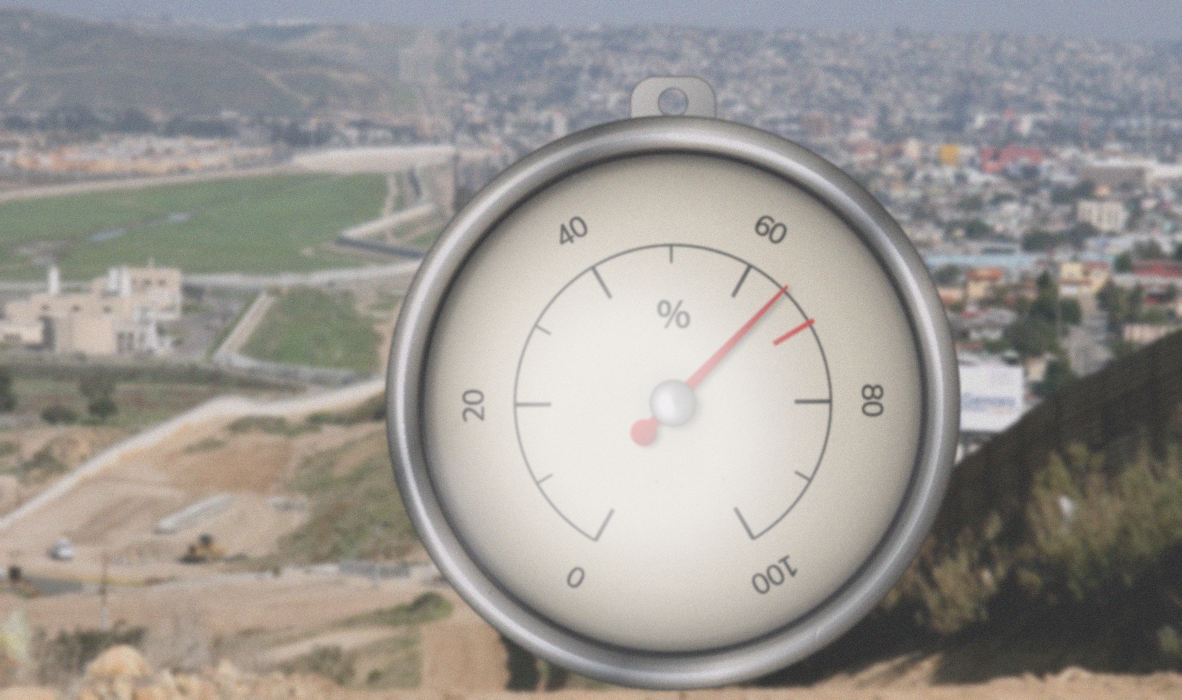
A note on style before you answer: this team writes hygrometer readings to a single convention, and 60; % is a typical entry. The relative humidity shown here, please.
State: 65; %
